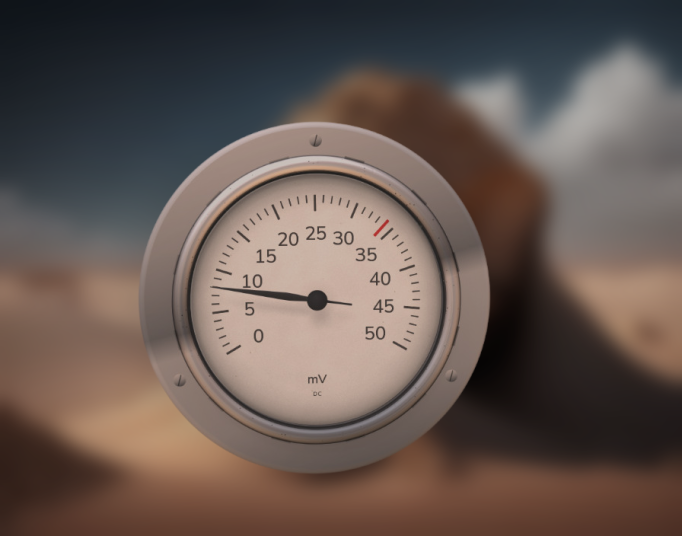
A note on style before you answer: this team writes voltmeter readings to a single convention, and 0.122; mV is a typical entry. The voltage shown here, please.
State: 8; mV
